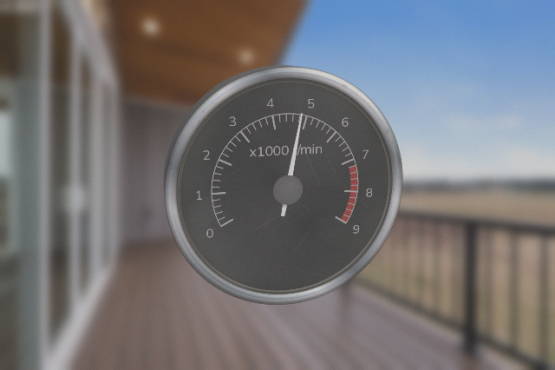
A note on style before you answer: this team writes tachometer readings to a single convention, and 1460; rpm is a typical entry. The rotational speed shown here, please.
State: 4800; rpm
